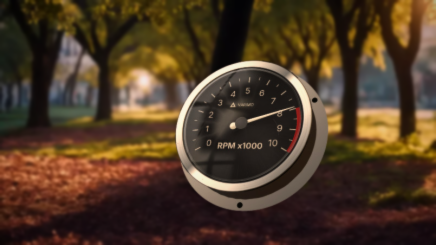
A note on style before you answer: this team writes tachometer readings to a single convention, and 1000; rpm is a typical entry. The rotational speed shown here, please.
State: 8000; rpm
